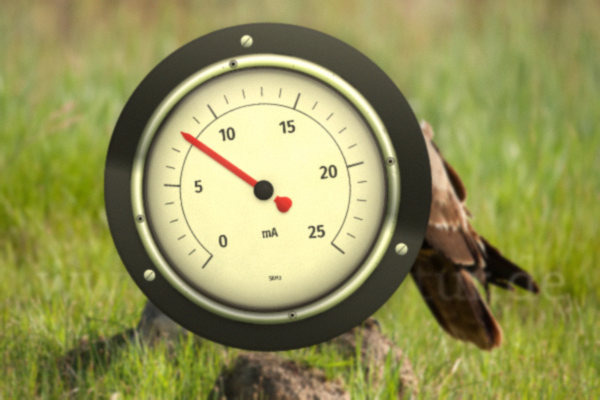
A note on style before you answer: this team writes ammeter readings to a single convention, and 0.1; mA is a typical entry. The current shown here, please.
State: 8; mA
